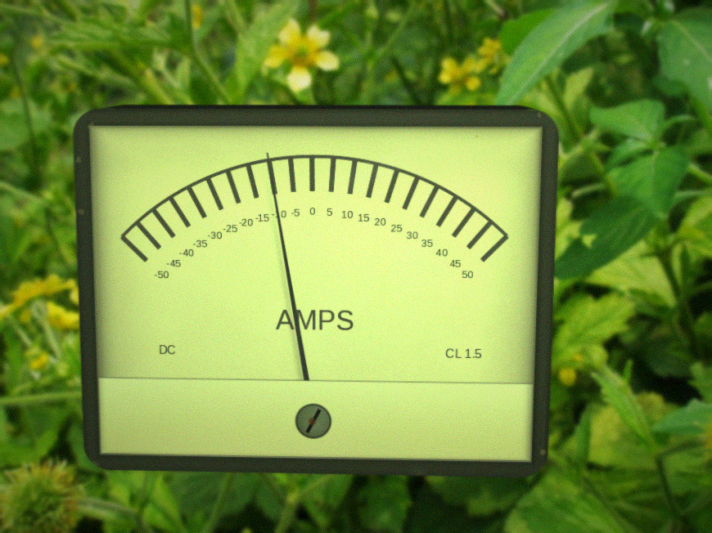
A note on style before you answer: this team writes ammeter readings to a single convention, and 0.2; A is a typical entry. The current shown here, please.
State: -10; A
